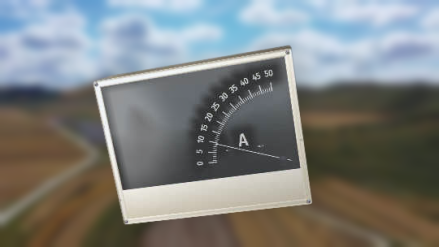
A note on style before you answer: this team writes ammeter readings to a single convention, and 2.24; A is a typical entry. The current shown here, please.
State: 10; A
